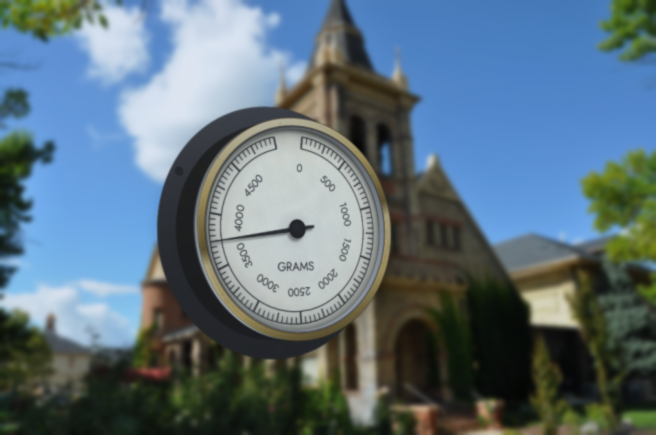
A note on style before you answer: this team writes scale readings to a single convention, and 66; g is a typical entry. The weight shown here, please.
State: 3750; g
